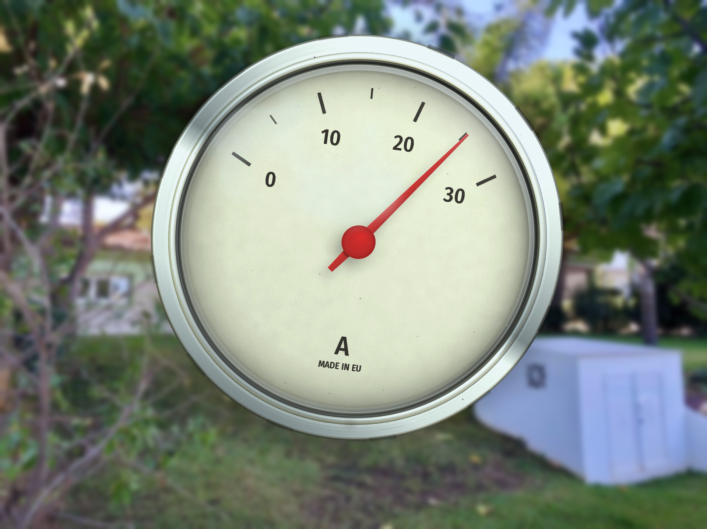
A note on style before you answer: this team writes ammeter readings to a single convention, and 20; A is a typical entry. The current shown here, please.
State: 25; A
